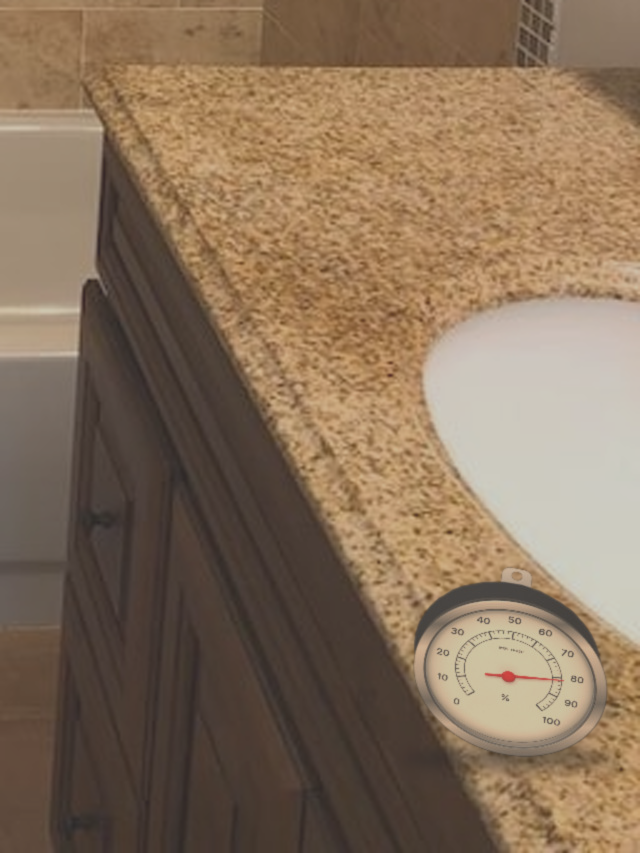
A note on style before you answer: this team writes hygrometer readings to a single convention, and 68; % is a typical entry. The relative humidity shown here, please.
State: 80; %
